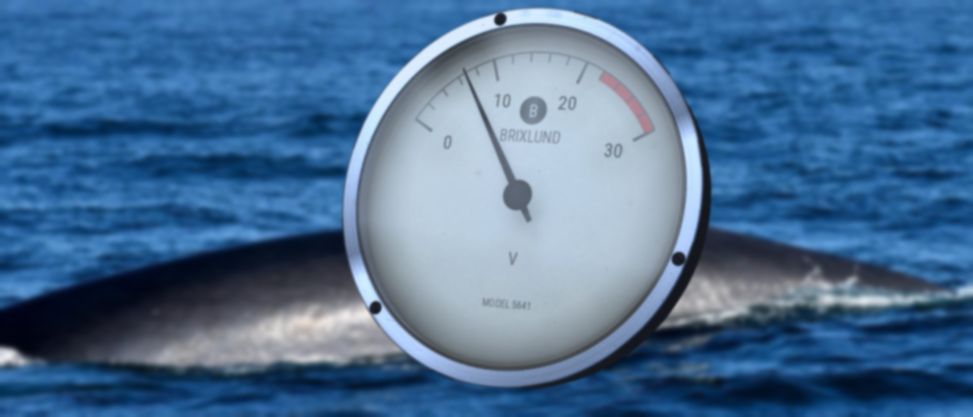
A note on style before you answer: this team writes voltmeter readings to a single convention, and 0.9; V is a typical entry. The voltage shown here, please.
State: 7; V
